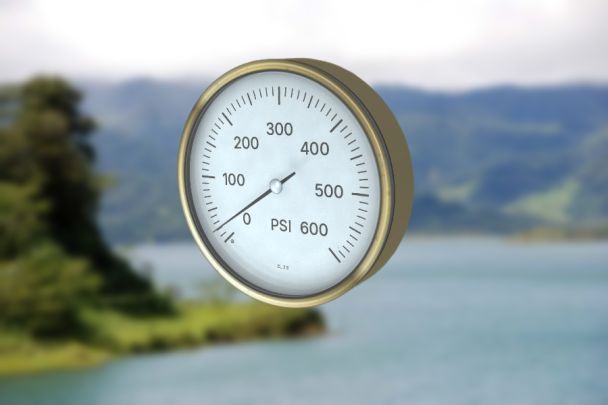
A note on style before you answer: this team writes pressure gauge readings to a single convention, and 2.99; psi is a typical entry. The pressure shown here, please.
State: 20; psi
